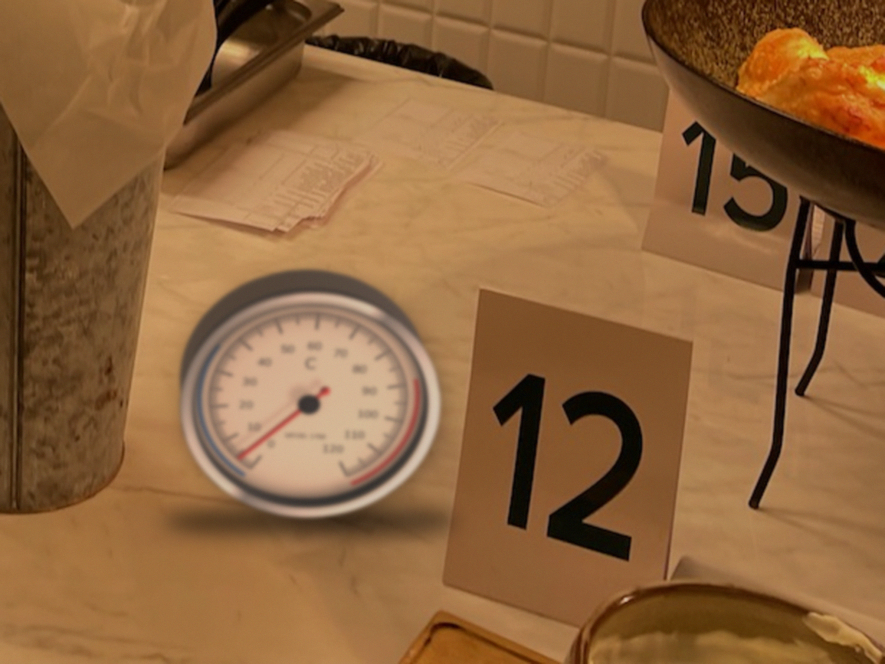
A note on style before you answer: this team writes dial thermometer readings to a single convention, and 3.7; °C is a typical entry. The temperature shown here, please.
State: 5; °C
